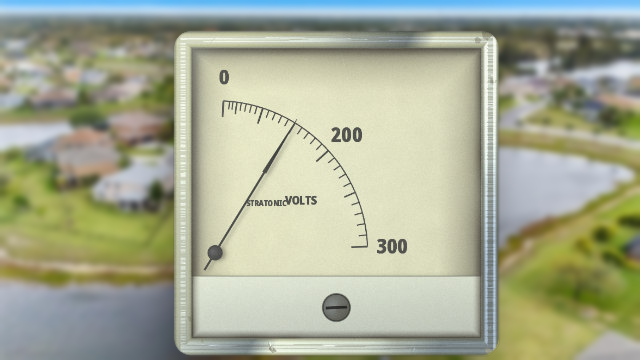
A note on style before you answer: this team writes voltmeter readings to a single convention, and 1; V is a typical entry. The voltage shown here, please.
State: 150; V
